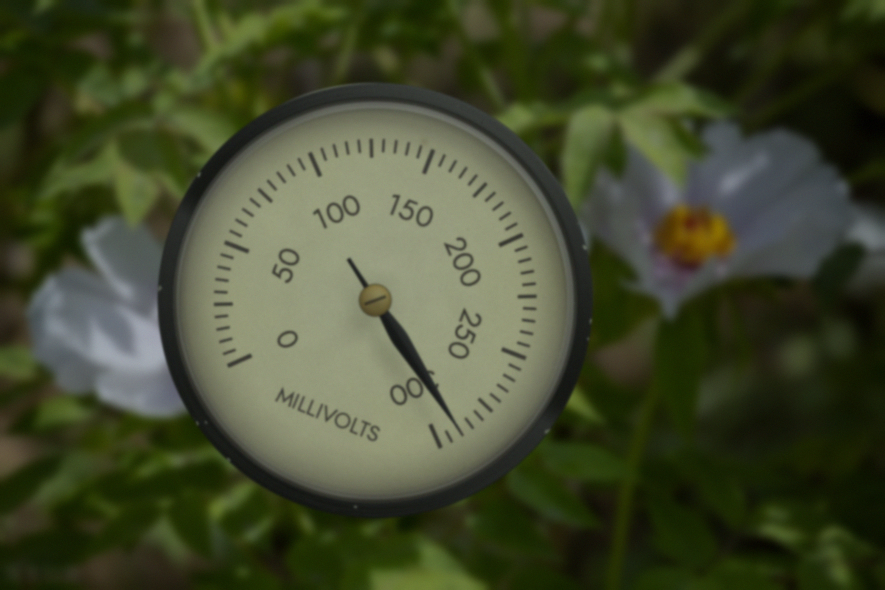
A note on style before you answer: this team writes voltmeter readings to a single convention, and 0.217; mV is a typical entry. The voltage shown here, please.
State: 290; mV
